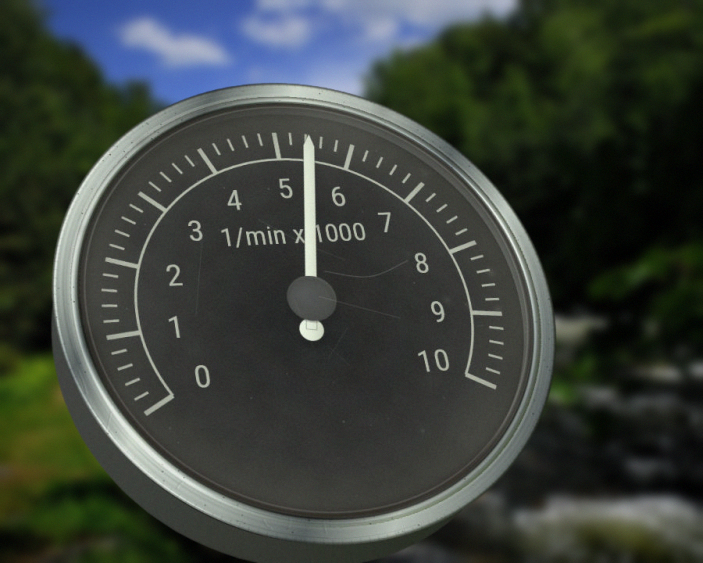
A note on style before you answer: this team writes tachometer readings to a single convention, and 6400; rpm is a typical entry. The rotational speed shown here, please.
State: 5400; rpm
